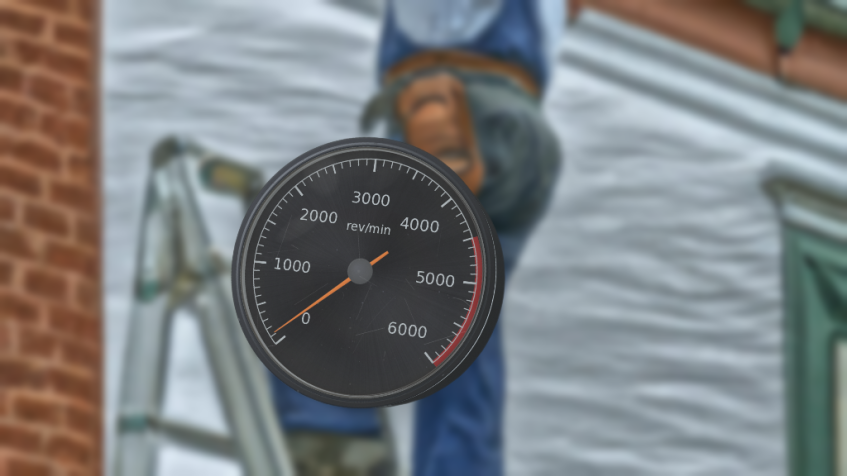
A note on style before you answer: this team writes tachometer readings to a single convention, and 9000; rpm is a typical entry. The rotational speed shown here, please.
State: 100; rpm
